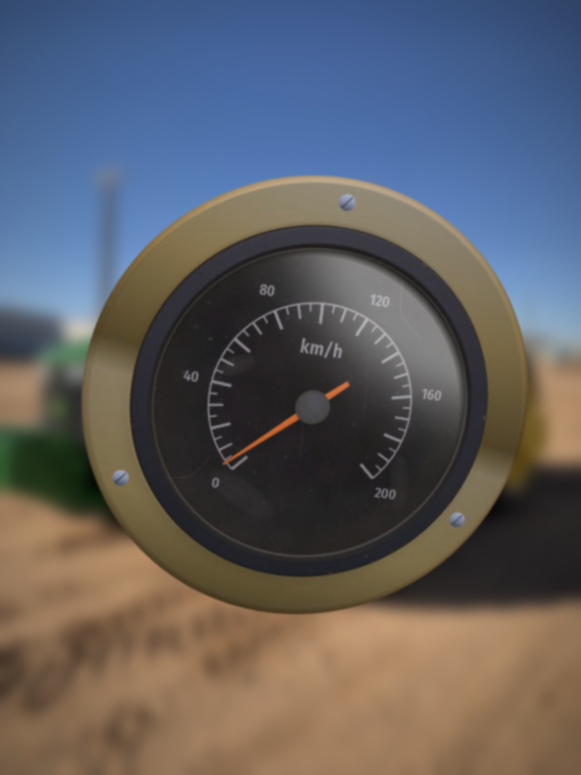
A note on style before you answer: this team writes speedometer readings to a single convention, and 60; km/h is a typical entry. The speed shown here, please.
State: 5; km/h
